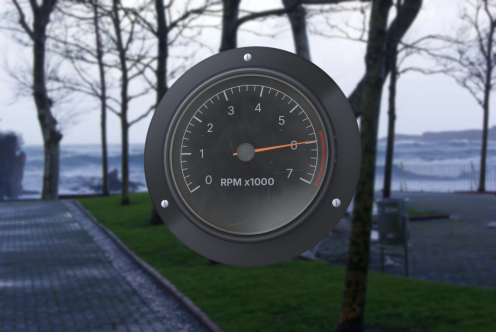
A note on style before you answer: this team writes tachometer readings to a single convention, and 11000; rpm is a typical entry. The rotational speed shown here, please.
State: 6000; rpm
